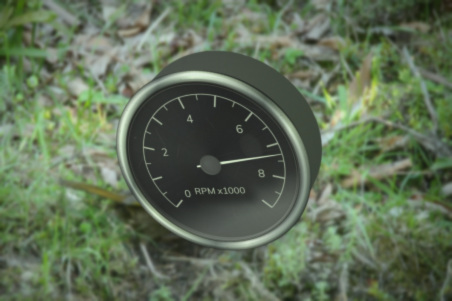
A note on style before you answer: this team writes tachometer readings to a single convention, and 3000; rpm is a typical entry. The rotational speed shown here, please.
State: 7250; rpm
